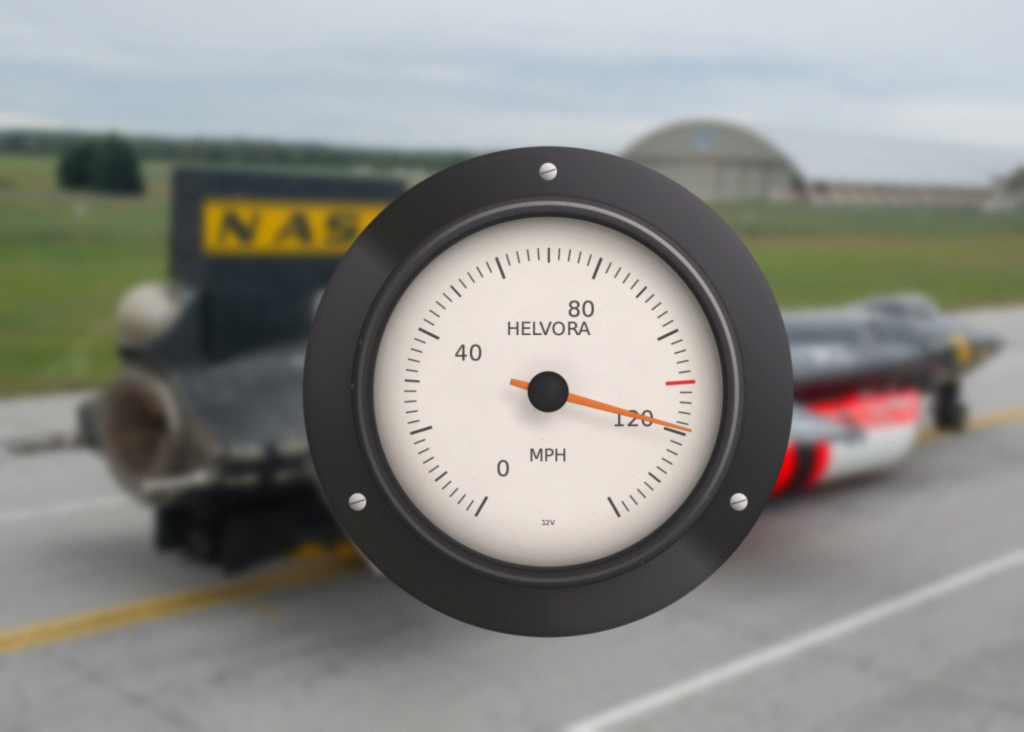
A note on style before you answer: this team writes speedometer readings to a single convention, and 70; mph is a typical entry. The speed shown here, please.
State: 119; mph
